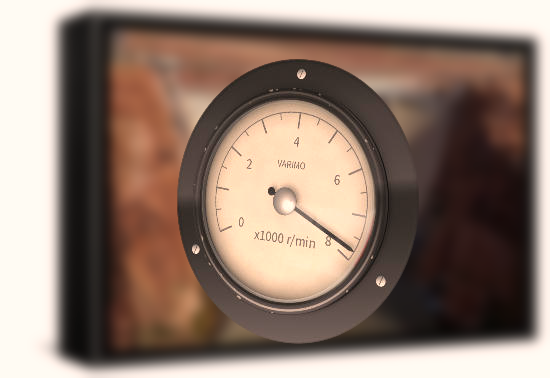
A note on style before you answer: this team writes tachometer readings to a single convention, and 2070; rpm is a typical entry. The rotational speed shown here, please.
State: 7750; rpm
